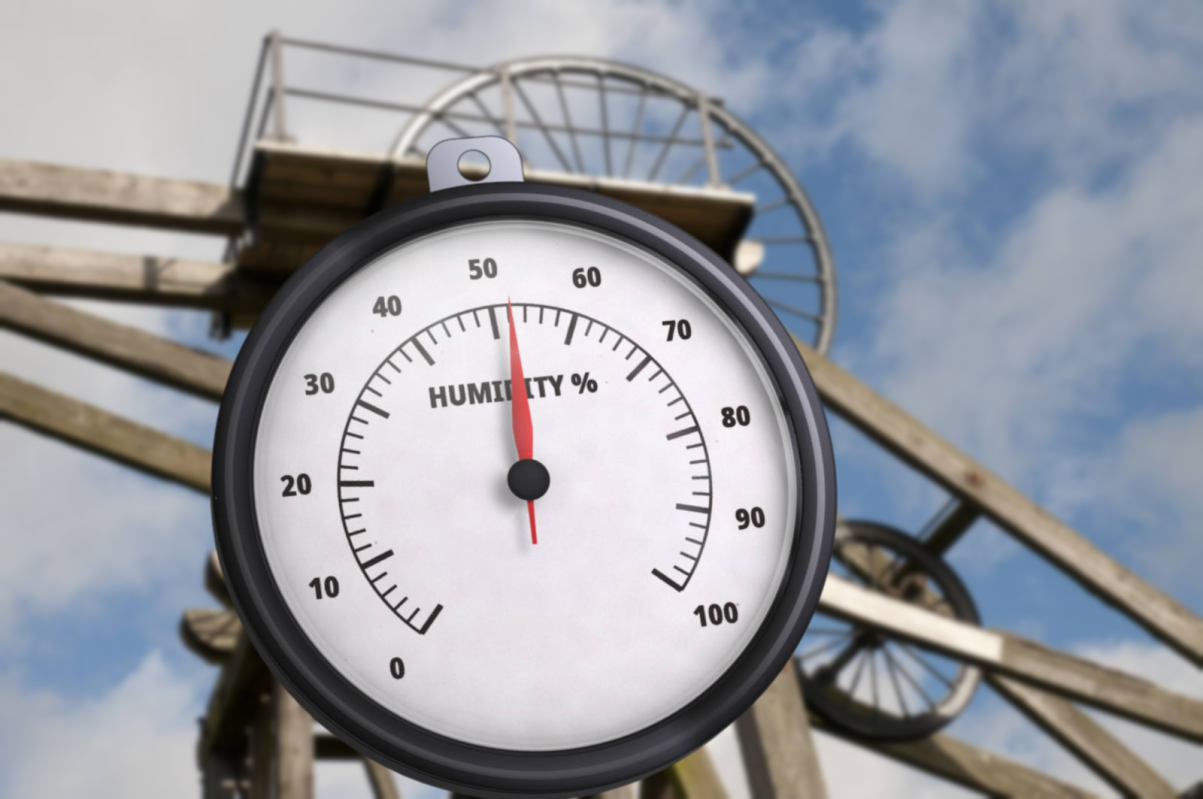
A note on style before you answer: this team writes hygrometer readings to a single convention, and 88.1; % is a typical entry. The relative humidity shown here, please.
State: 52; %
